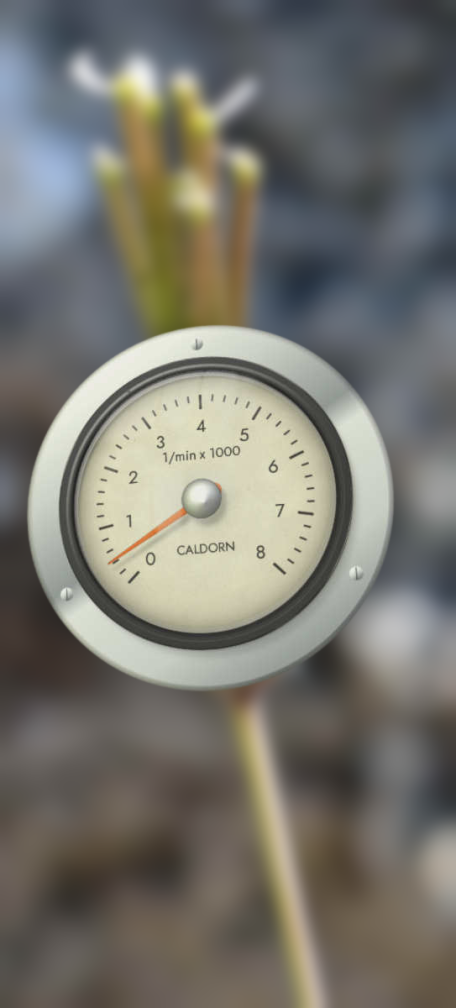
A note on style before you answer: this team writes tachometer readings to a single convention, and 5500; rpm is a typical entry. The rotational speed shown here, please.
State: 400; rpm
